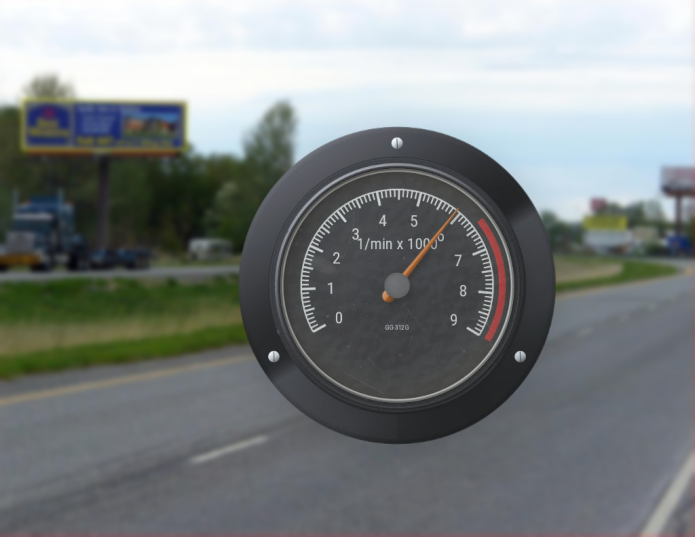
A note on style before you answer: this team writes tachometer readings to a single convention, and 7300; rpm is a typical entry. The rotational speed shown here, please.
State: 5900; rpm
